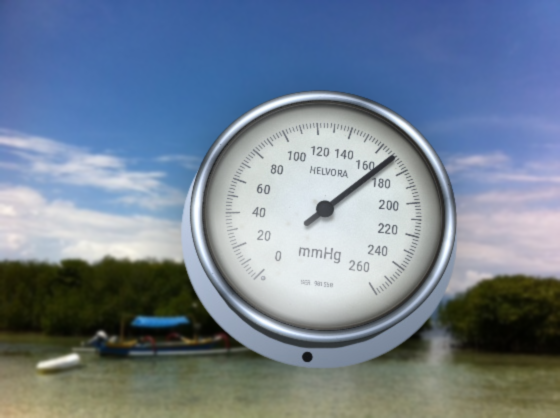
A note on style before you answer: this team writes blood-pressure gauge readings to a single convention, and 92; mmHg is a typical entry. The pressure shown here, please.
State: 170; mmHg
